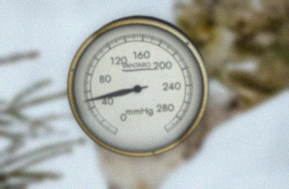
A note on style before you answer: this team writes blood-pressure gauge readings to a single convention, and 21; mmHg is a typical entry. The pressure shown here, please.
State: 50; mmHg
